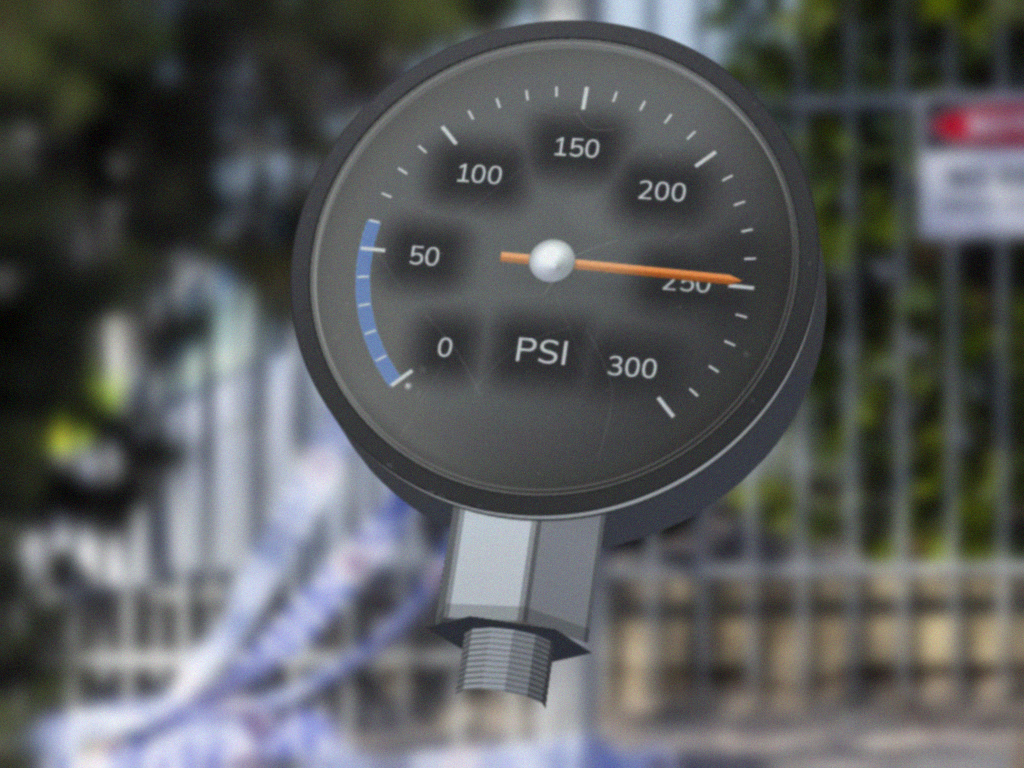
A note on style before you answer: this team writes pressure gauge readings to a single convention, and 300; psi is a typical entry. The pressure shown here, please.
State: 250; psi
